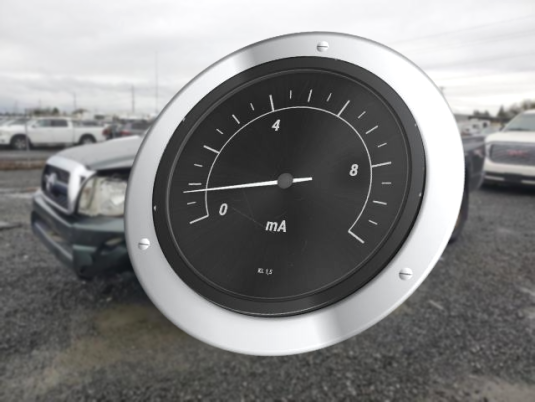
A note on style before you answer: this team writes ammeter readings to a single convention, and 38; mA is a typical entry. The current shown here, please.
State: 0.75; mA
